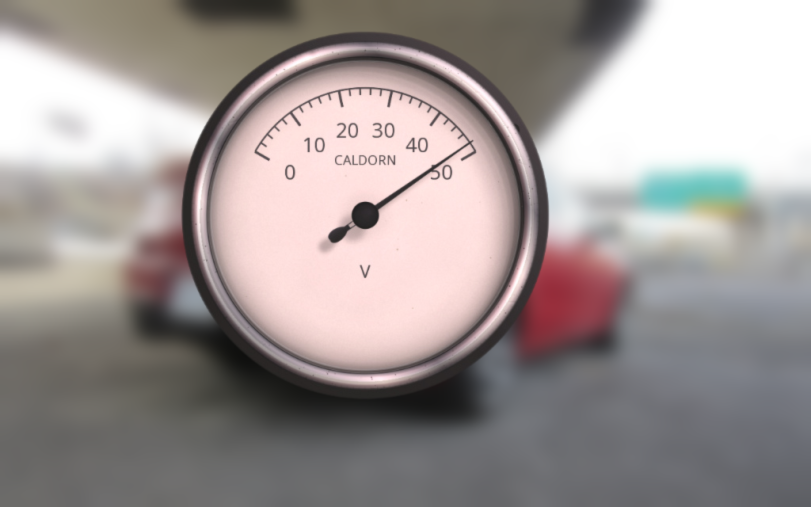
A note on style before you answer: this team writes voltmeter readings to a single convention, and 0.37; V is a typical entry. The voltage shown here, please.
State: 48; V
